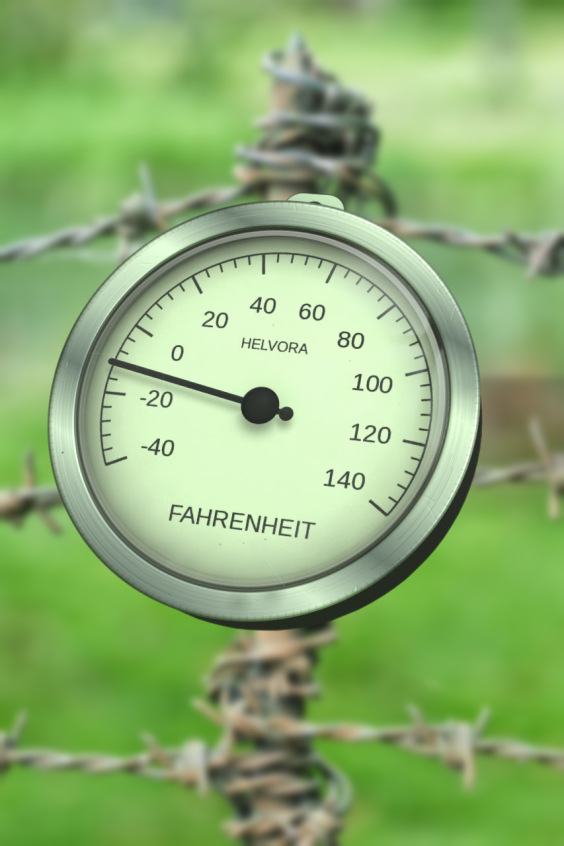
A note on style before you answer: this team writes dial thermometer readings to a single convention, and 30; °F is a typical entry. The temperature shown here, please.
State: -12; °F
